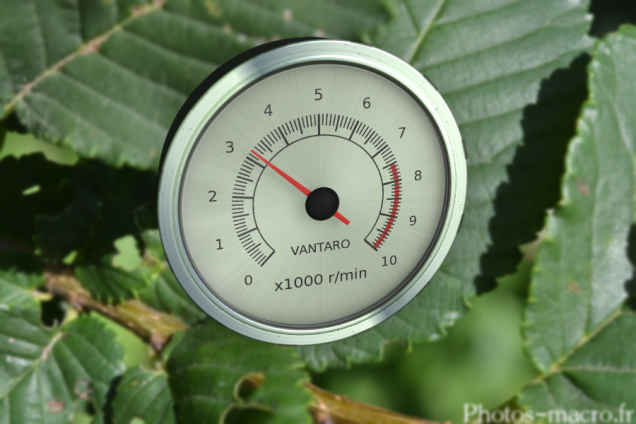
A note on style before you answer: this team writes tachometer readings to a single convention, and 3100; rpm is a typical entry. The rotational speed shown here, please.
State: 3200; rpm
